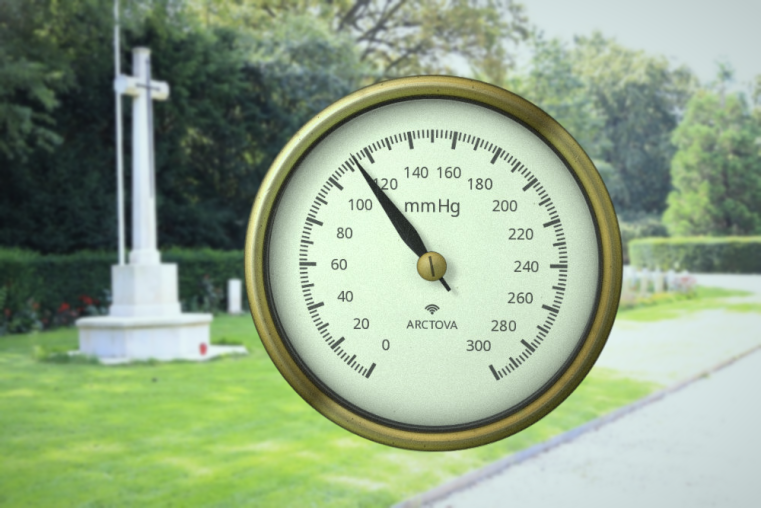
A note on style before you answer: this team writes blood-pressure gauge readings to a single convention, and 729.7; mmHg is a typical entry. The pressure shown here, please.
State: 114; mmHg
